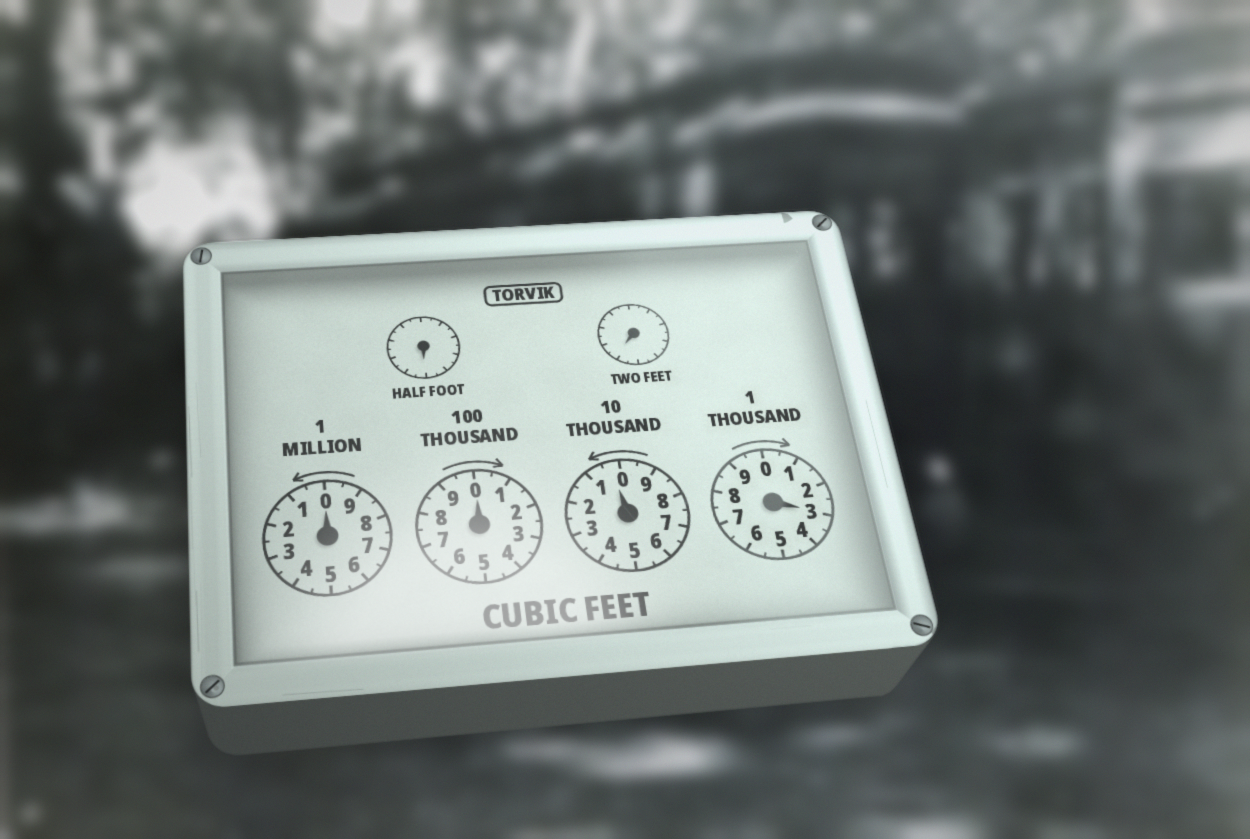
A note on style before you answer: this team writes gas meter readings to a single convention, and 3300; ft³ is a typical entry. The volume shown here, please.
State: 300; ft³
